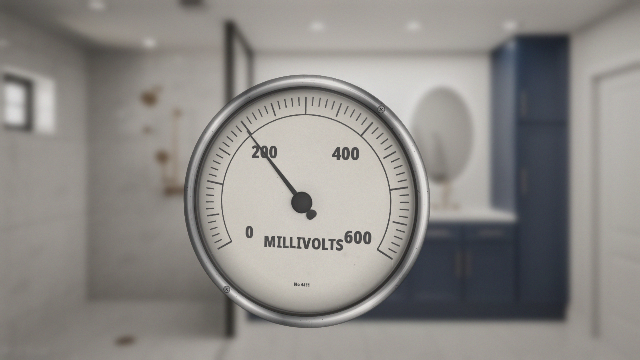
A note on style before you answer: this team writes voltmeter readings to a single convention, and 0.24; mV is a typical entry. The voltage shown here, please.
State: 200; mV
